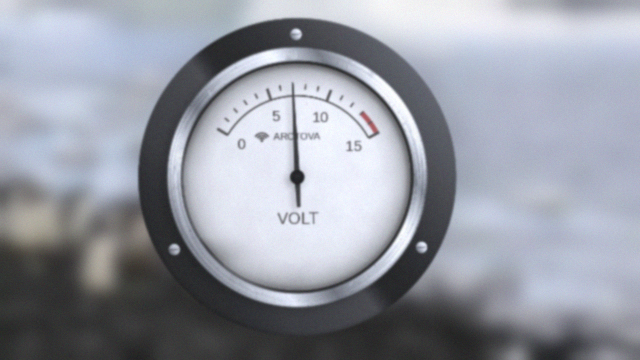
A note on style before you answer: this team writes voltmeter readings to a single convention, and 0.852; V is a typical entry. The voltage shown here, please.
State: 7; V
